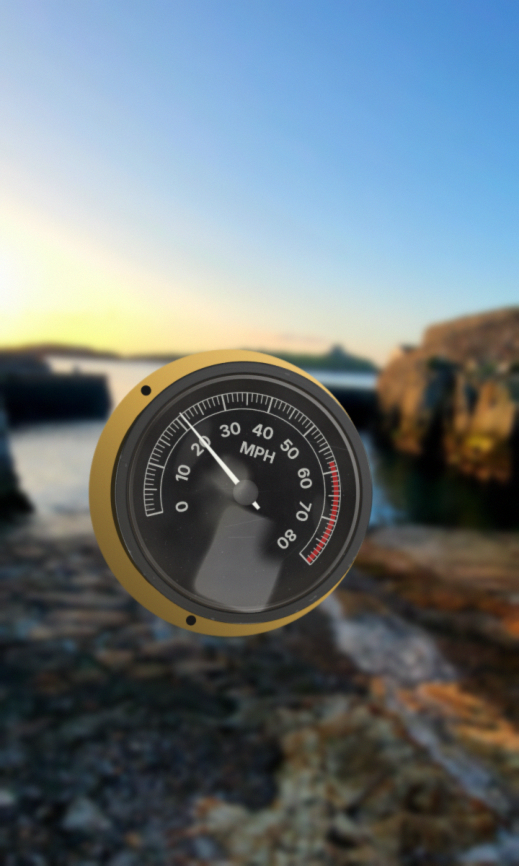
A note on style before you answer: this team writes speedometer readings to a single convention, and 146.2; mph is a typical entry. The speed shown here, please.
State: 21; mph
